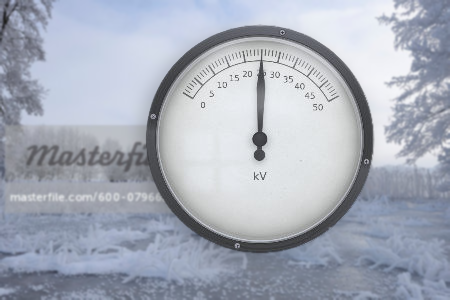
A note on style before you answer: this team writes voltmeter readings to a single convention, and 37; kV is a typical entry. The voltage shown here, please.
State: 25; kV
